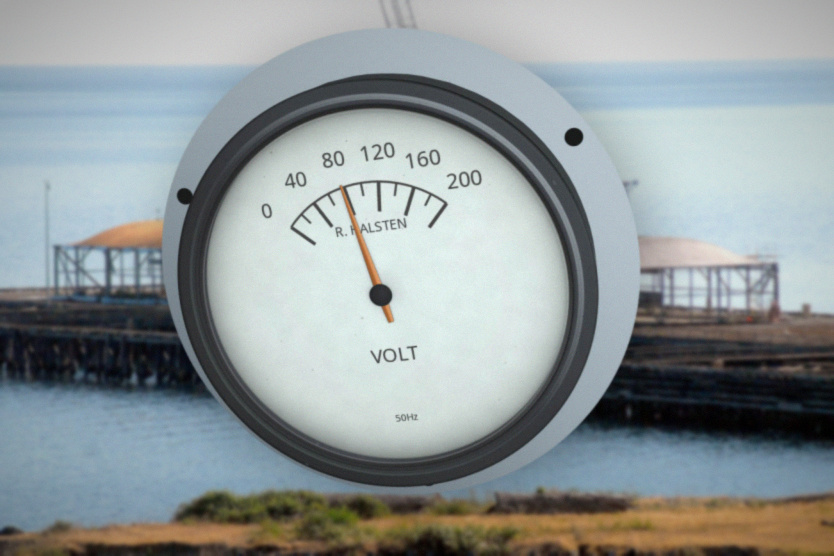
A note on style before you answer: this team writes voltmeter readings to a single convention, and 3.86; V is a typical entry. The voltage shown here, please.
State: 80; V
